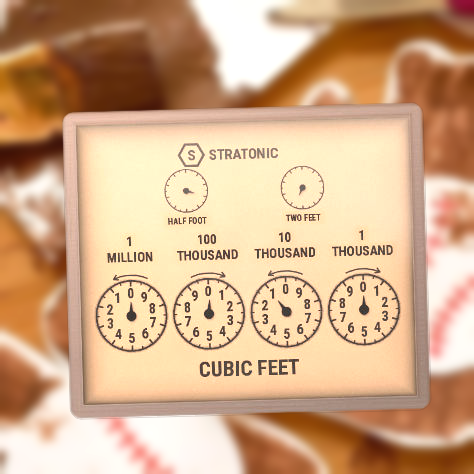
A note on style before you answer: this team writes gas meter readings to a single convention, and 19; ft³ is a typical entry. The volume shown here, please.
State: 1000; ft³
